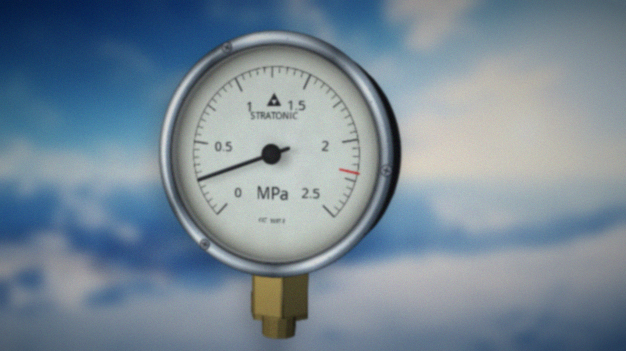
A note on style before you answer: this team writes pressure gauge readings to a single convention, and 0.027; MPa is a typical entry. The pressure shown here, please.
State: 0.25; MPa
